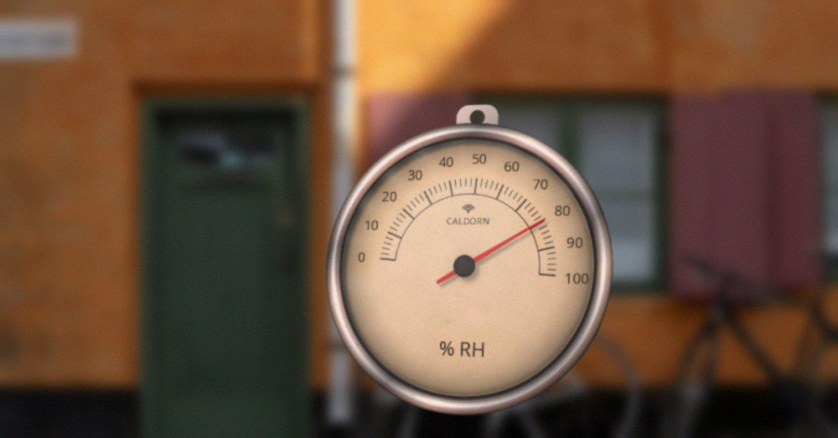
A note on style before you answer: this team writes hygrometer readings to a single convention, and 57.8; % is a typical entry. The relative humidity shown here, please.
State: 80; %
